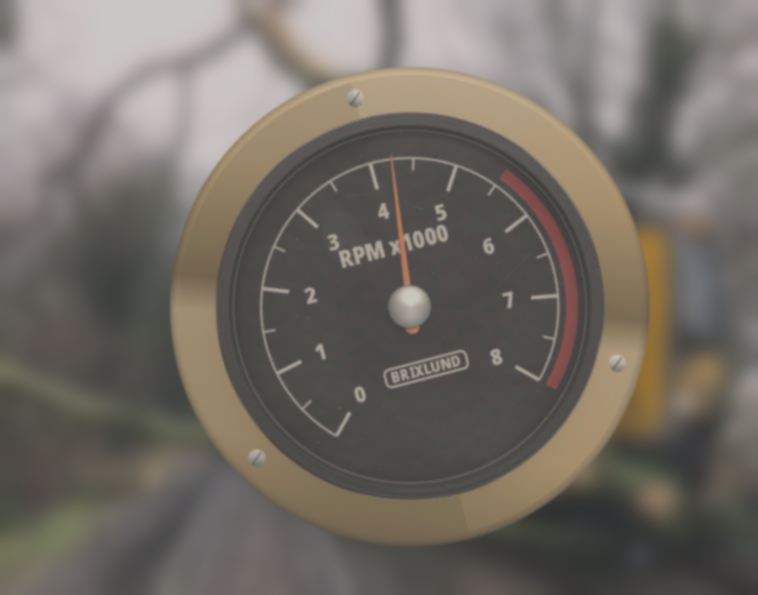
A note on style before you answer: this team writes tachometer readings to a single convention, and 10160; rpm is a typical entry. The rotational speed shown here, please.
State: 4250; rpm
